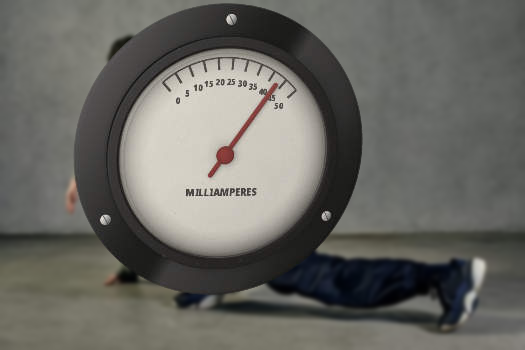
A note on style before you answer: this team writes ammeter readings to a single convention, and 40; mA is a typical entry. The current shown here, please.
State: 42.5; mA
